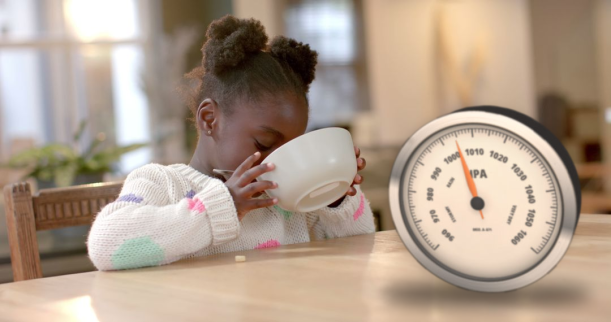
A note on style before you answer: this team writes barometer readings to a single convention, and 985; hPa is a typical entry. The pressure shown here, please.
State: 1005; hPa
